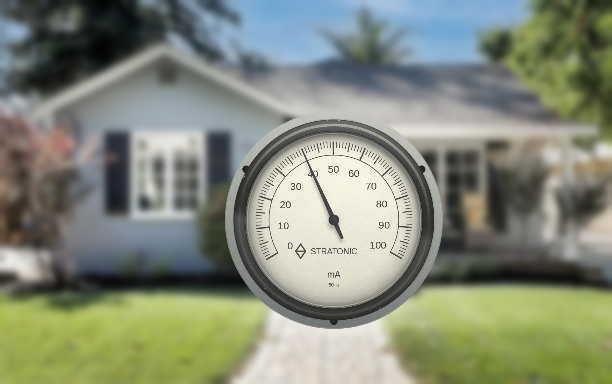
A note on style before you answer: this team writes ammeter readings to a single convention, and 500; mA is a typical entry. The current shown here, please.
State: 40; mA
